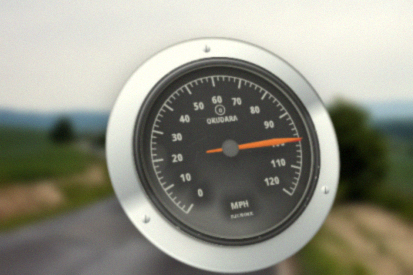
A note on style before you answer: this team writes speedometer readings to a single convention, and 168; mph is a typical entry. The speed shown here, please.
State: 100; mph
